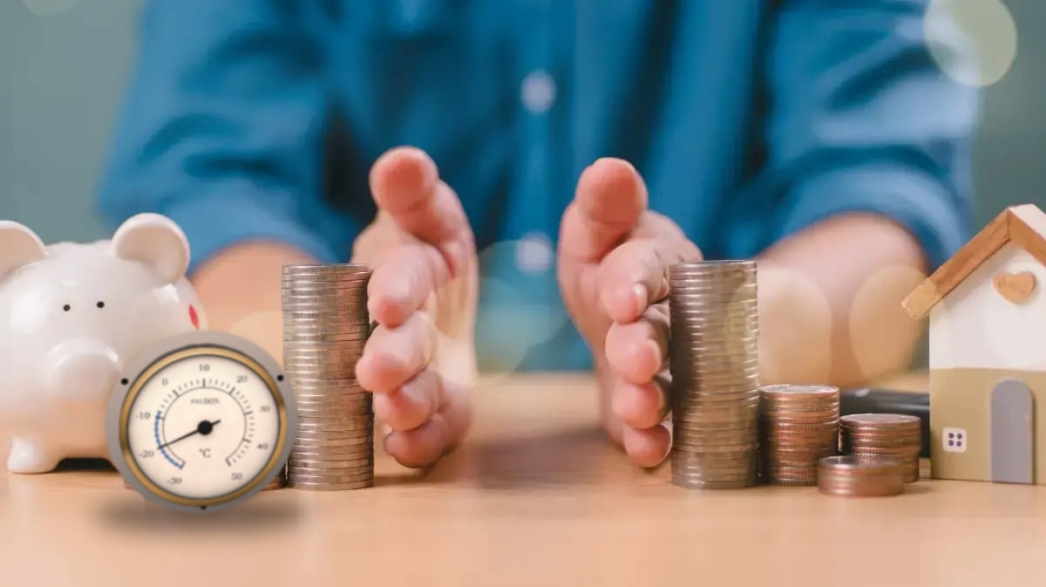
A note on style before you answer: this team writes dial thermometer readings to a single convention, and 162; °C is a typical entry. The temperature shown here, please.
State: -20; °C
